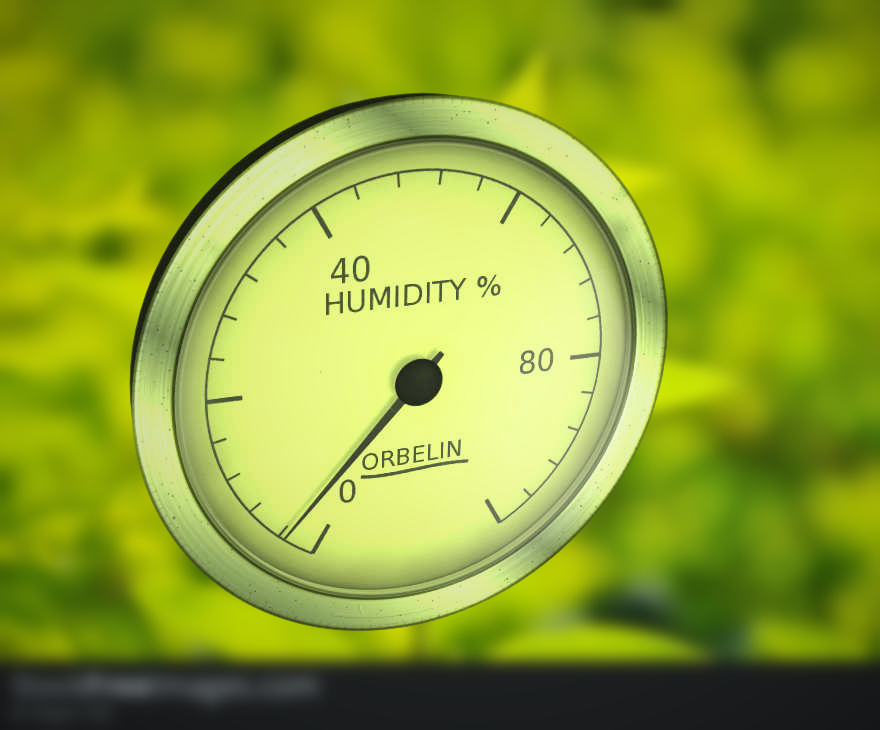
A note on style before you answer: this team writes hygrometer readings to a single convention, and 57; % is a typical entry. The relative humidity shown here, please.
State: 4; %
